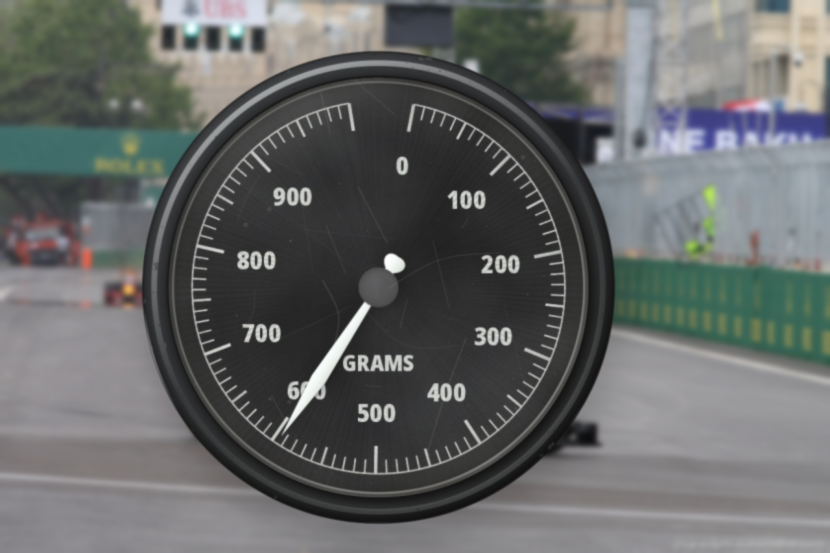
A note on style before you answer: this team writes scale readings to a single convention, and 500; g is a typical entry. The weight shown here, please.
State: 595; g
